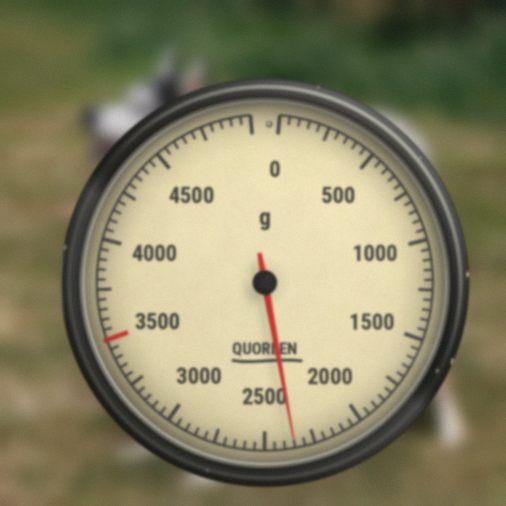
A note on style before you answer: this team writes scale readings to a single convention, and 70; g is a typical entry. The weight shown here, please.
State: 2350; g
